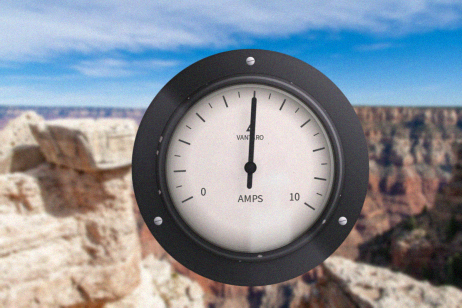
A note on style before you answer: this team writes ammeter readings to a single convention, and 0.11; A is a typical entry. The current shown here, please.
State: 5; A
